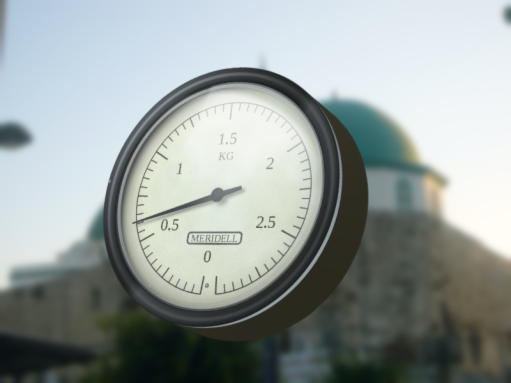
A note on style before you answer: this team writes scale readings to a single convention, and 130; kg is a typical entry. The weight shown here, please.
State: 0.6; kg
